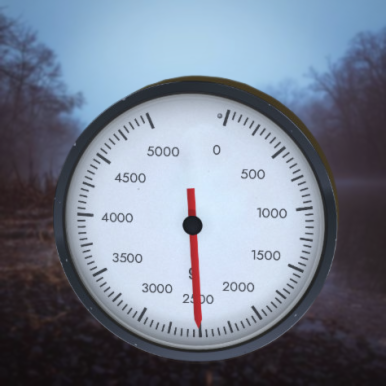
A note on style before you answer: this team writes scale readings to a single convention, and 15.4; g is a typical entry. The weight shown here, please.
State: 2500; g
